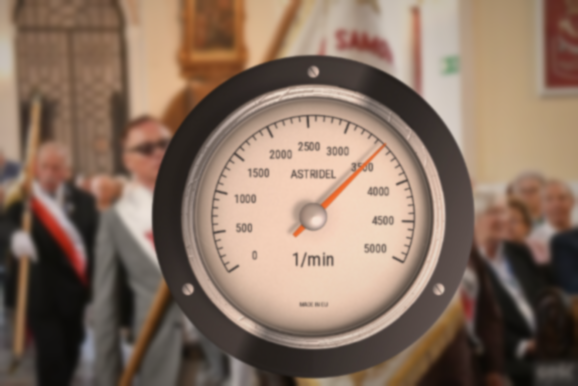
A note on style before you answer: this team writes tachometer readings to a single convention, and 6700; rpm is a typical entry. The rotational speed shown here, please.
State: 3500; rpm
